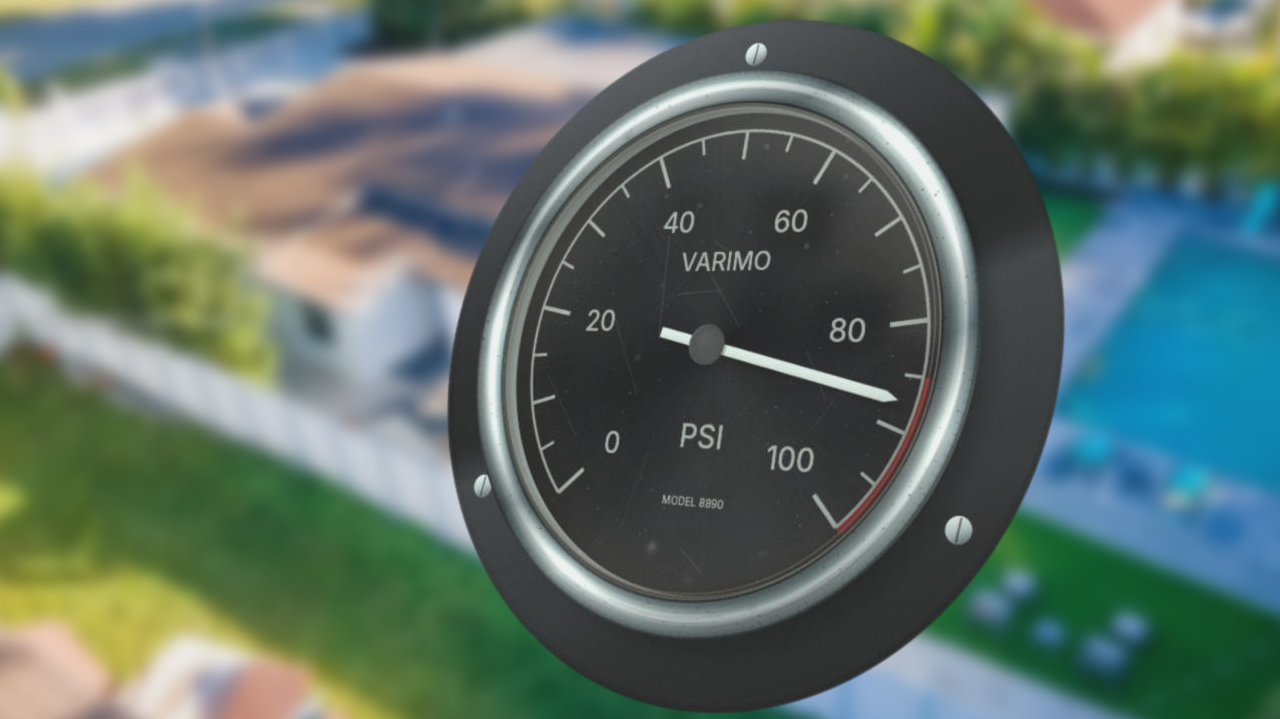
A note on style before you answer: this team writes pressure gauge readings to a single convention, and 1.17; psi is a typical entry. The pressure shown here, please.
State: 87.5; psi
